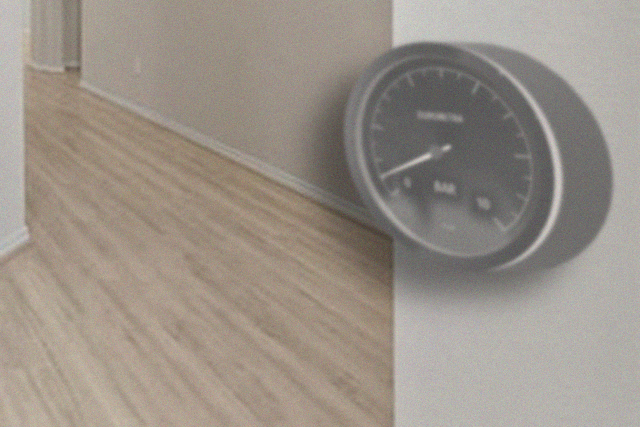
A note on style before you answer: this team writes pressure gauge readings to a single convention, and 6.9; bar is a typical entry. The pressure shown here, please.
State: 0.5; bar
